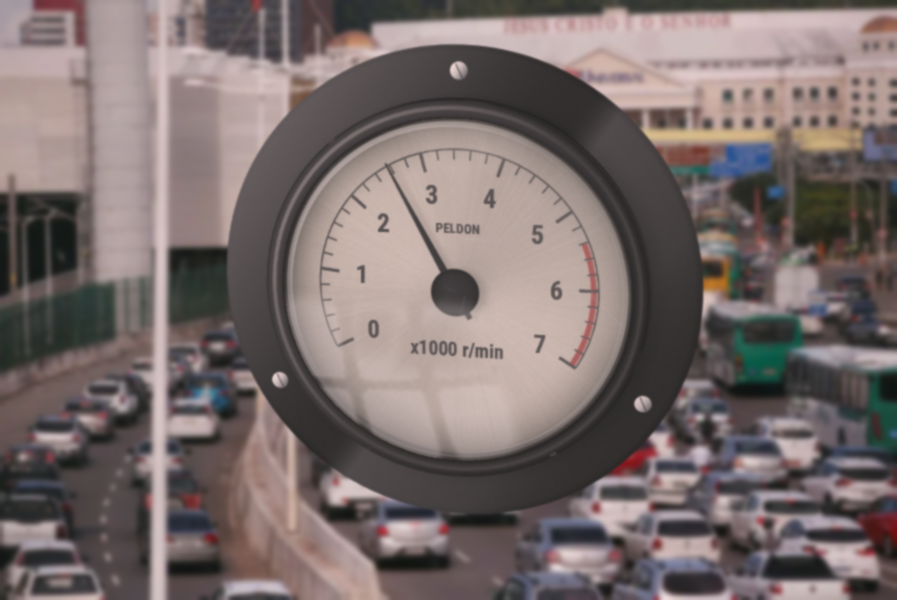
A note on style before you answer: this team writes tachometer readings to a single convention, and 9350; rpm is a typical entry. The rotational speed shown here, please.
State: 2600; rpm
